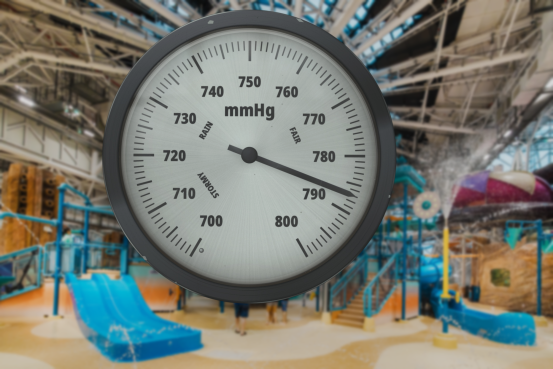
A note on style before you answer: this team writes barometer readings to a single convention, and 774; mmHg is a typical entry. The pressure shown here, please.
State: 787; mmHg
